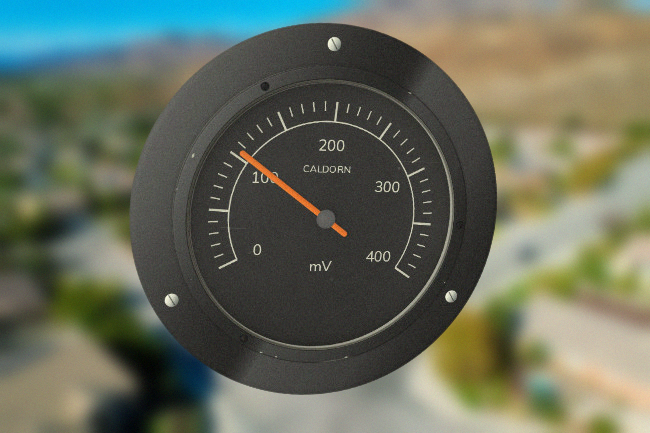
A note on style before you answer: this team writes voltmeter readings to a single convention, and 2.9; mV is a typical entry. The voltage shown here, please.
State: 105; mV
